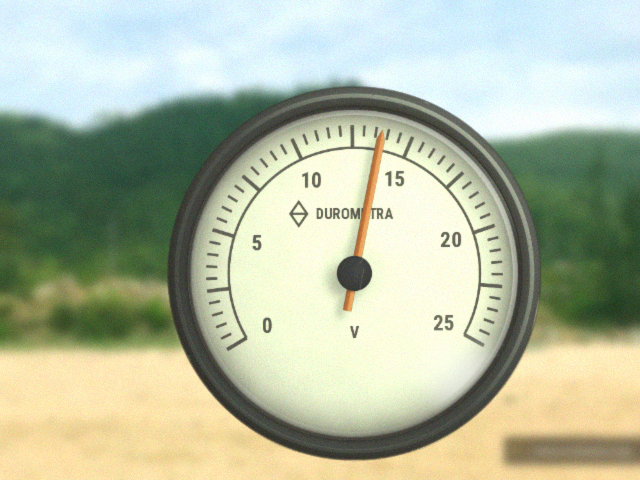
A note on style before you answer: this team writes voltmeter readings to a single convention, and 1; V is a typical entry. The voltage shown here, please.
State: 13.75; V
